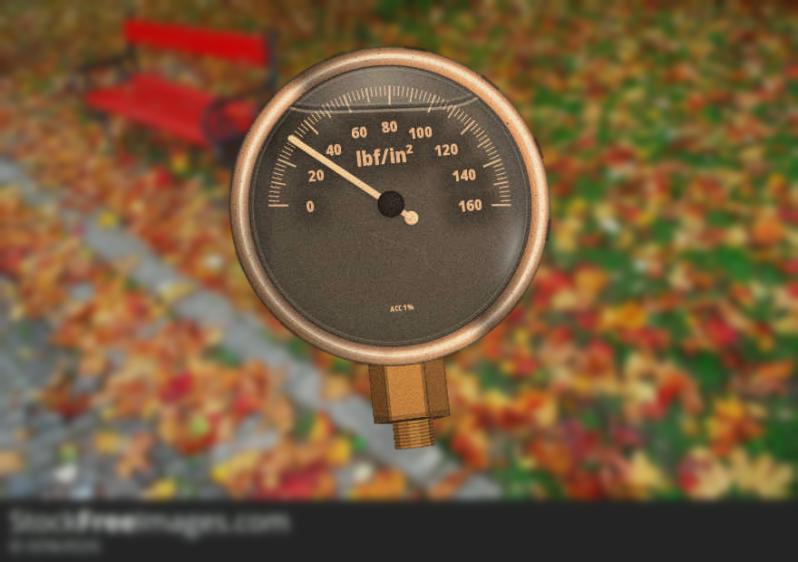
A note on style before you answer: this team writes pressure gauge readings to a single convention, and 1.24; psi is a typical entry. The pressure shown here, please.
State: 30; psi
